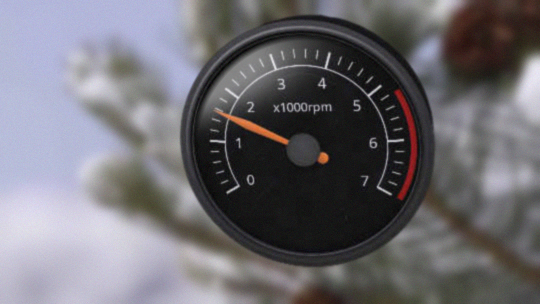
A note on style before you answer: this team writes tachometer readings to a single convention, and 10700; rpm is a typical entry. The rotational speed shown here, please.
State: 1600; rpm
